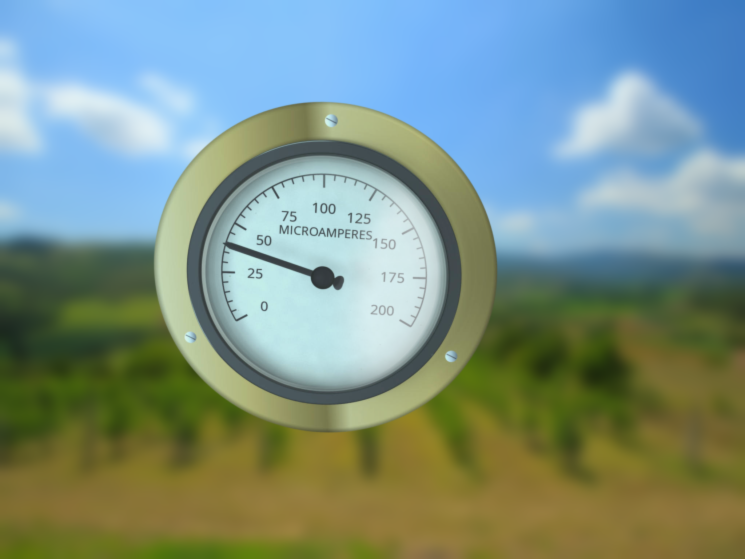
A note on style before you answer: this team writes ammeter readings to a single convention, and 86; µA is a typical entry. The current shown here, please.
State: 40; µA
